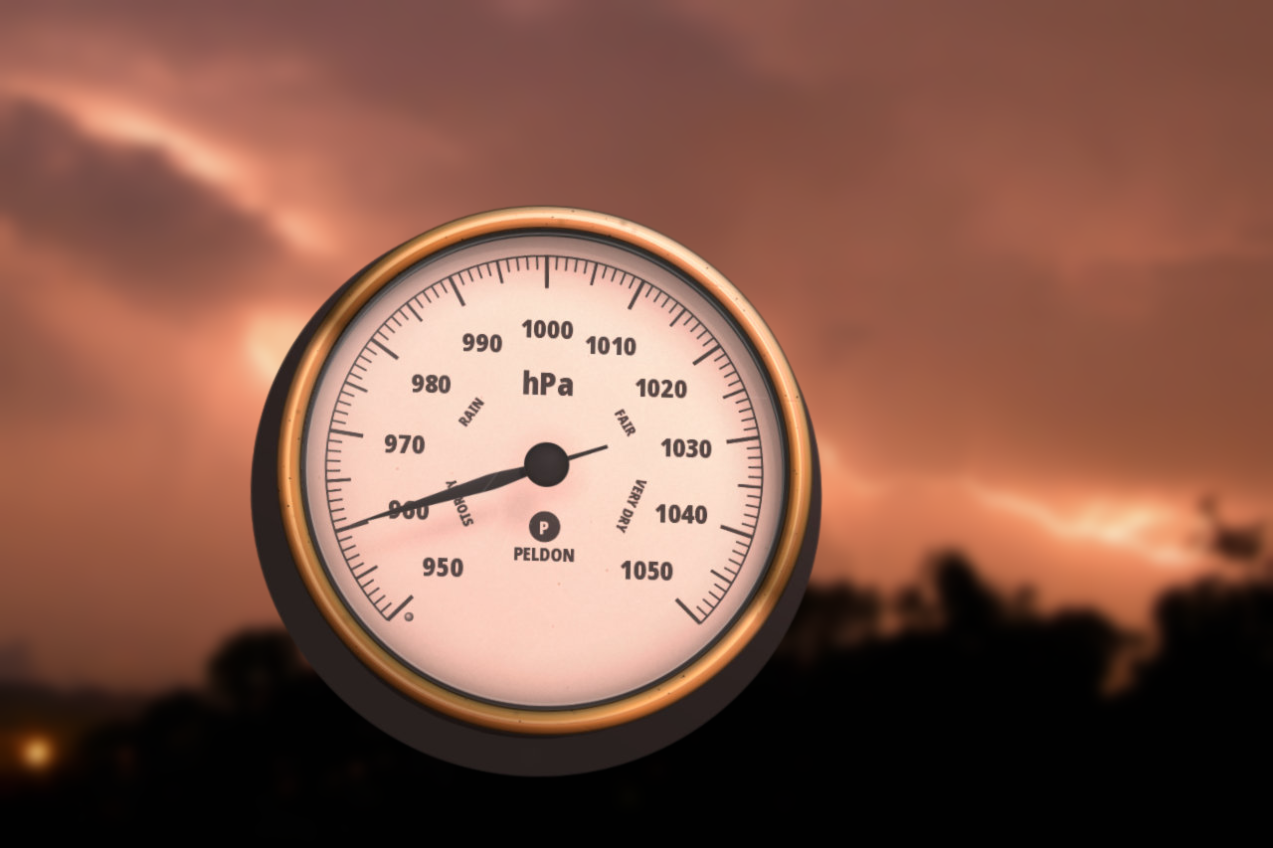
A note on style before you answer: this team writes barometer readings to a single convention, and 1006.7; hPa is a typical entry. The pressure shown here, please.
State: 960; hPa
